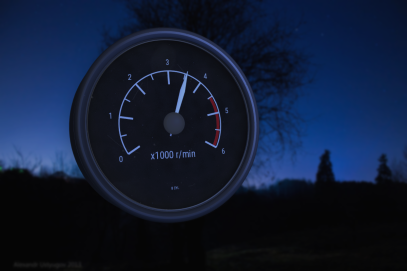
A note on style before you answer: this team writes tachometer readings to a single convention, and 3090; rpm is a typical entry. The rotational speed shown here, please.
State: 3500; rpm
